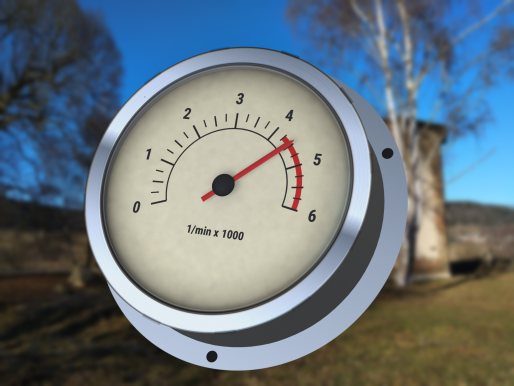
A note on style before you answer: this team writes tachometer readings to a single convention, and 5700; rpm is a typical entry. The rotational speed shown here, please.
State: 4500; rpm
